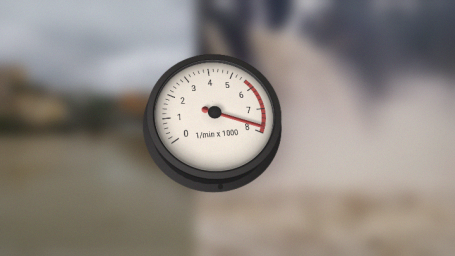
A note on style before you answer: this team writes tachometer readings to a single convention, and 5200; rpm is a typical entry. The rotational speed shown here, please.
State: 7800; rpm
